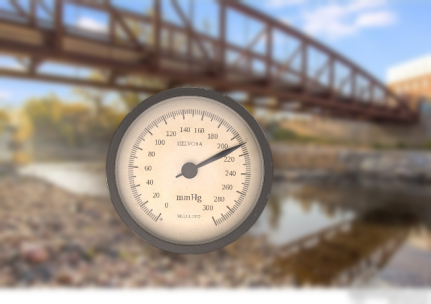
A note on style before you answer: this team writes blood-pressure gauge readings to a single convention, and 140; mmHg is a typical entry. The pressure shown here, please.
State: 210; mmHg
